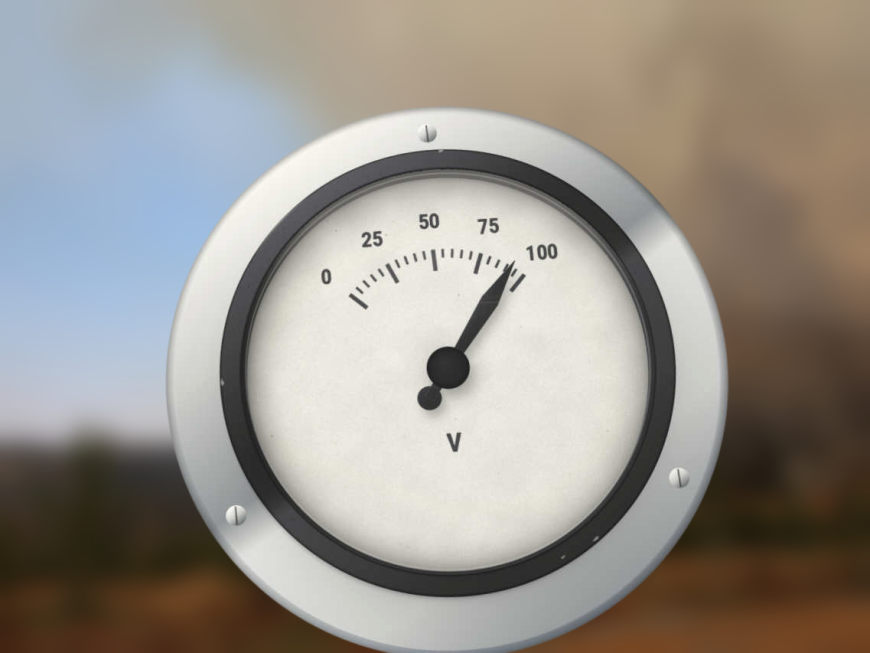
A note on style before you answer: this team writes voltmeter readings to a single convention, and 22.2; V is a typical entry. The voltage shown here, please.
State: 92.5; V
